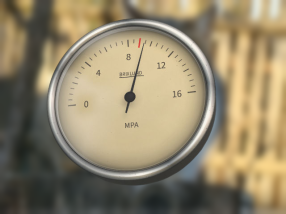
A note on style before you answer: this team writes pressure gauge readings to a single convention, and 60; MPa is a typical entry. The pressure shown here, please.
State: 9.5; MPa
